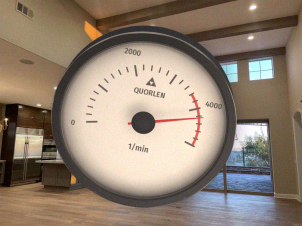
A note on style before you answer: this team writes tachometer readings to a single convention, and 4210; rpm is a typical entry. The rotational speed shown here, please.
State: 4200; rpm
